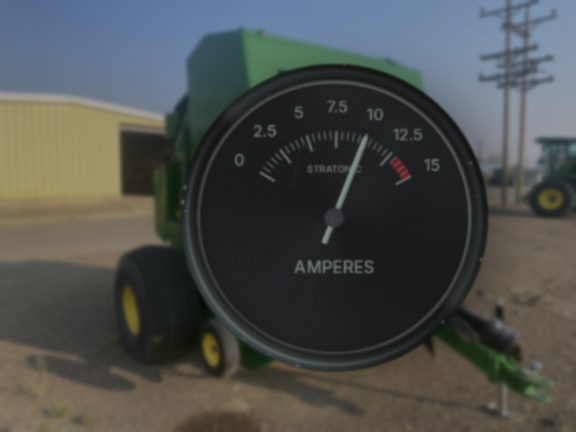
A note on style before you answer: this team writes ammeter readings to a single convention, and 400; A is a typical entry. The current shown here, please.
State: 10; A
